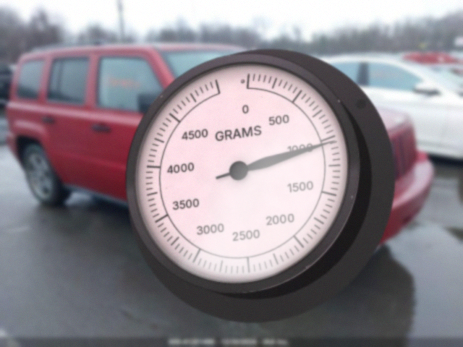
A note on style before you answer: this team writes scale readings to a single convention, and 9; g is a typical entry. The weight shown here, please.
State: 1050; g
